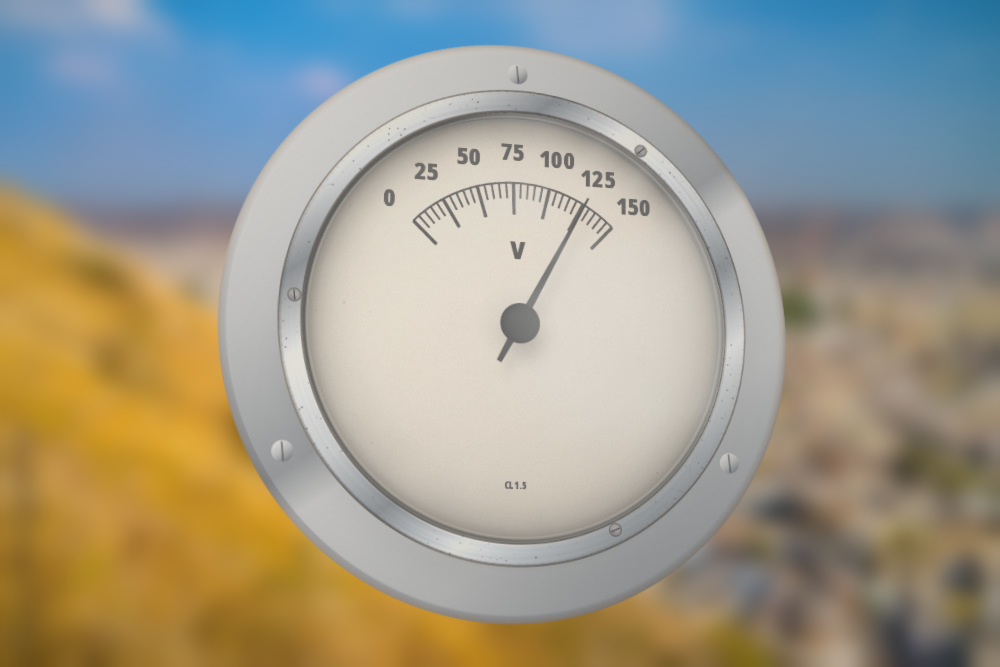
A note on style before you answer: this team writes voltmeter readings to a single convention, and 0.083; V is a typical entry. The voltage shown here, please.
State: 125; V
